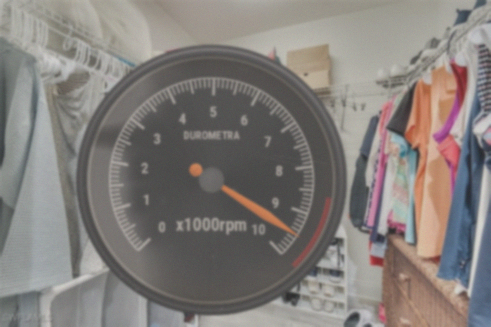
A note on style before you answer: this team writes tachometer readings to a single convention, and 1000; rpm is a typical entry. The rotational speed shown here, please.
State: 9500; rpm
